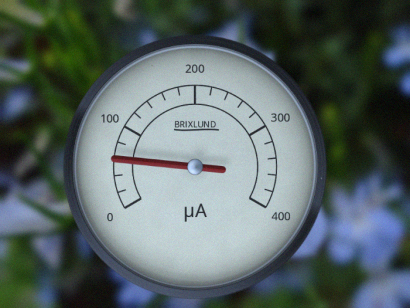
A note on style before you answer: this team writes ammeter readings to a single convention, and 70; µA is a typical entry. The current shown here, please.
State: 60; µA
